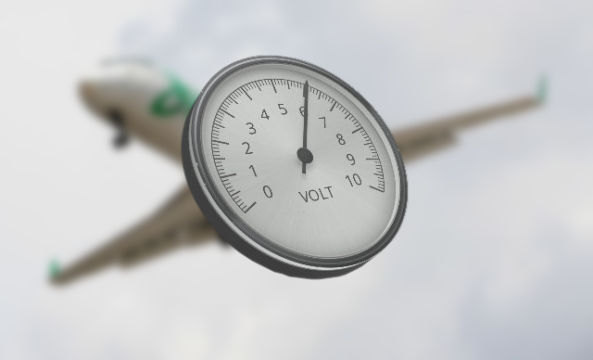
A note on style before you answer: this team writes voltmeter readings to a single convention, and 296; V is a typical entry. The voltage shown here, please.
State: 6; V
